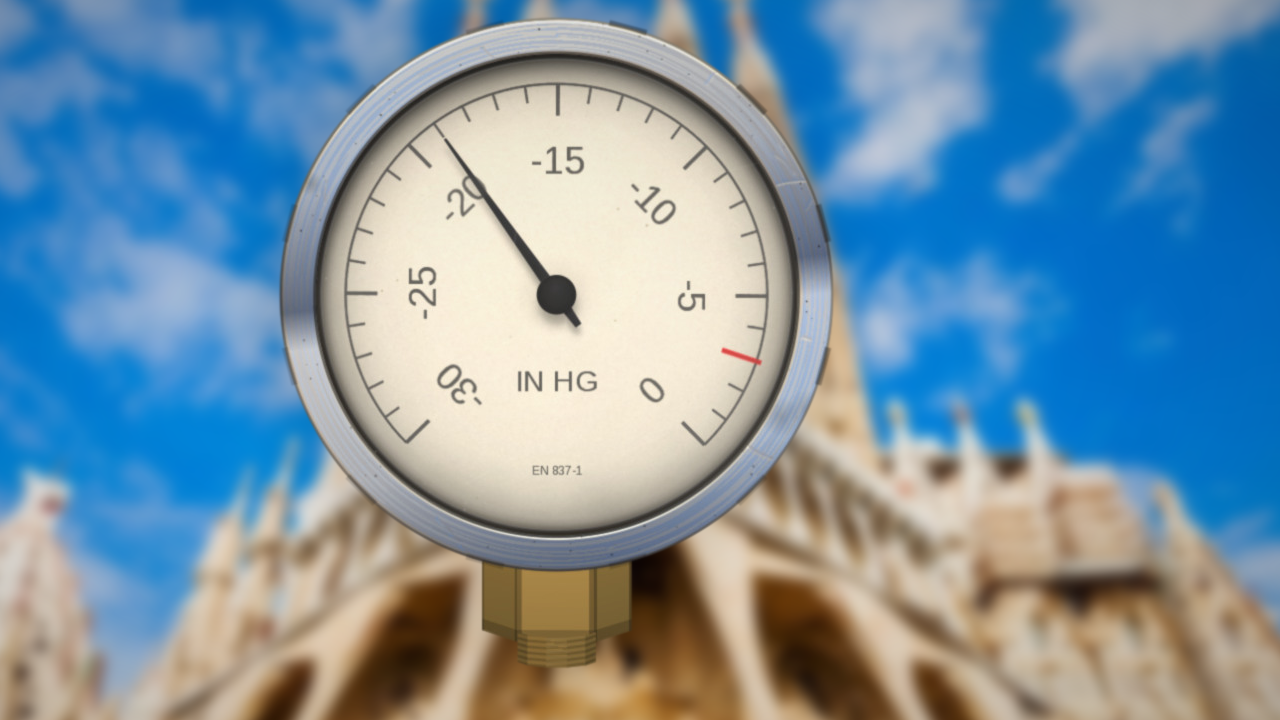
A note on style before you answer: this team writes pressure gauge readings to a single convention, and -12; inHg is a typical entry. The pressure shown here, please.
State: -19; inHg
